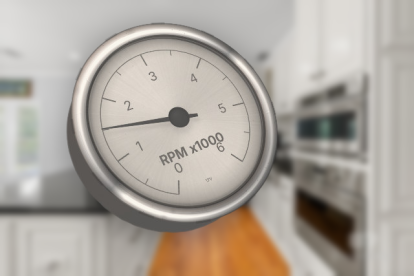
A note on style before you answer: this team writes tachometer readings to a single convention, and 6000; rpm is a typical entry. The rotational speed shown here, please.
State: 1500; rpm
